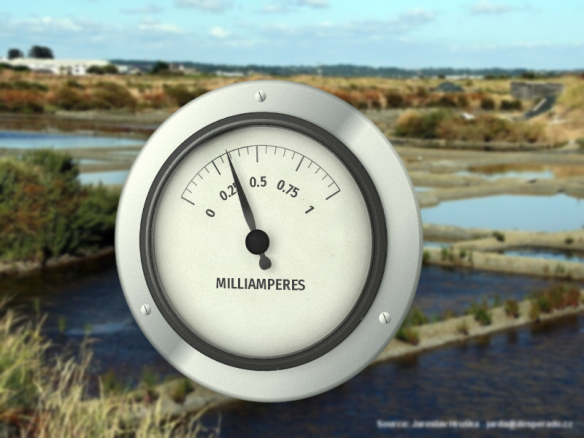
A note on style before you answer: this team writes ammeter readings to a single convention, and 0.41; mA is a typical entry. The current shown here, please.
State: 0.35; mA
